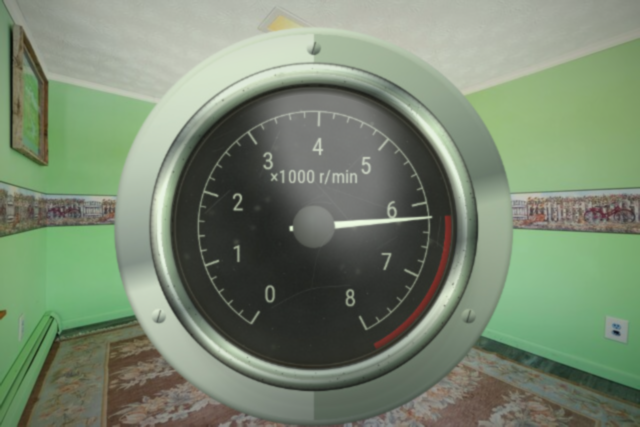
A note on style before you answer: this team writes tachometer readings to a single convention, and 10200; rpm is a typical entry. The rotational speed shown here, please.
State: 6200; rpm
